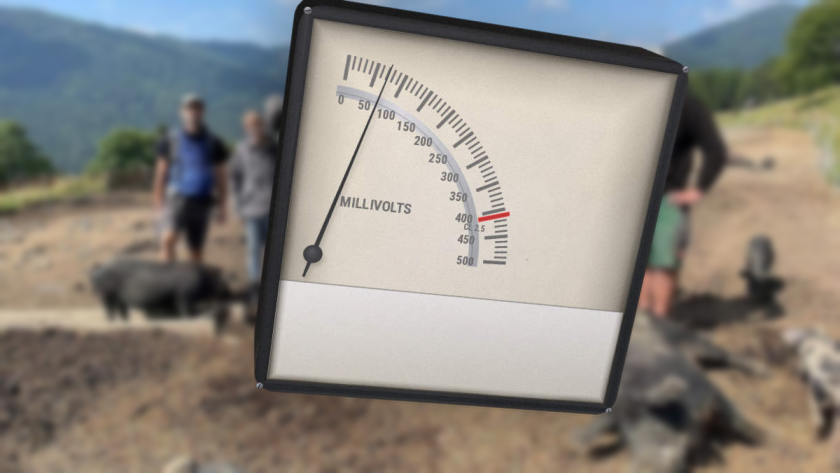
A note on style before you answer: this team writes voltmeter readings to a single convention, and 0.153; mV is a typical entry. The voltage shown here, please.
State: 70; mV
